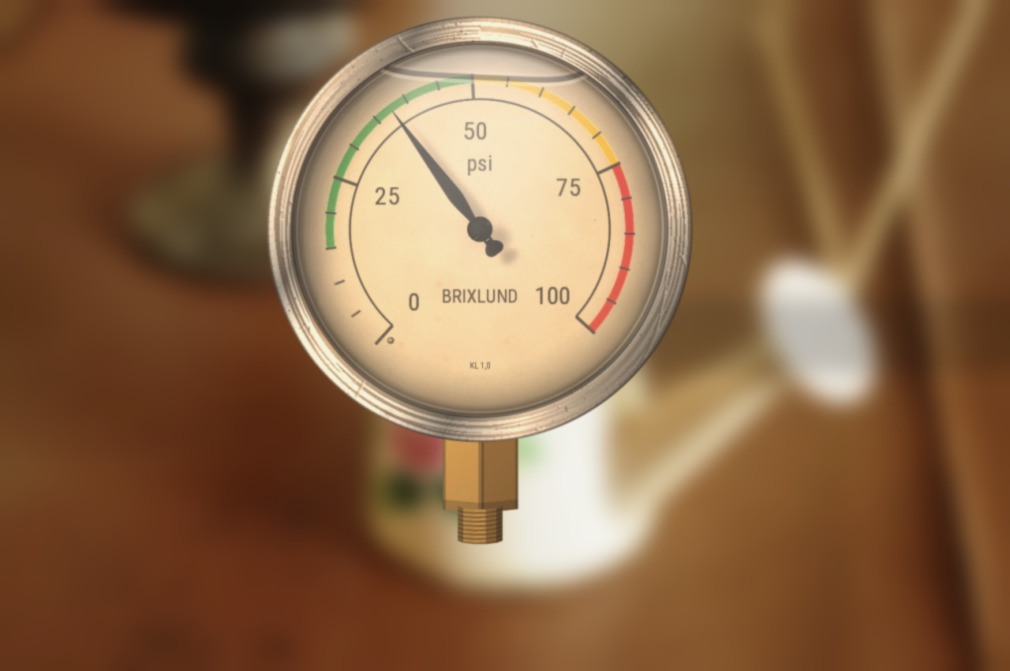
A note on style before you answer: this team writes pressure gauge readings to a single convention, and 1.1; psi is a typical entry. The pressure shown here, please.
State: 37.5; psi
